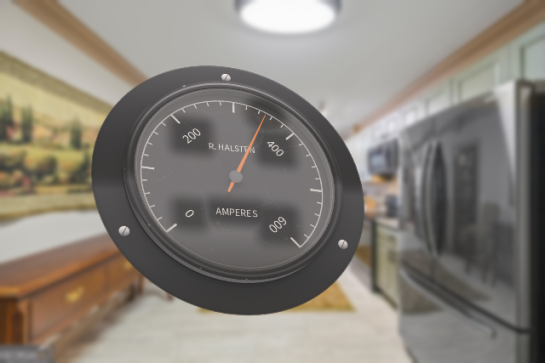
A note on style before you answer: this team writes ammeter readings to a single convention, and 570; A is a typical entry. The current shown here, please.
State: 350; A
